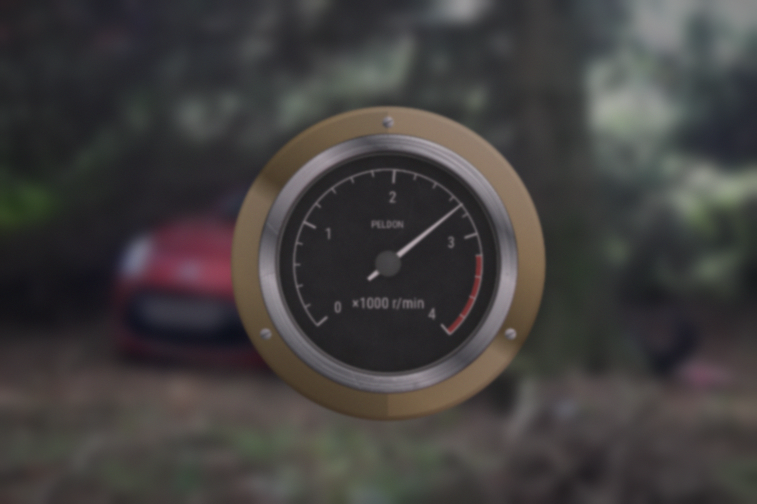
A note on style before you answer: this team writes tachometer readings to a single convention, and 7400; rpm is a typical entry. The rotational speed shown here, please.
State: 2700; rpm
